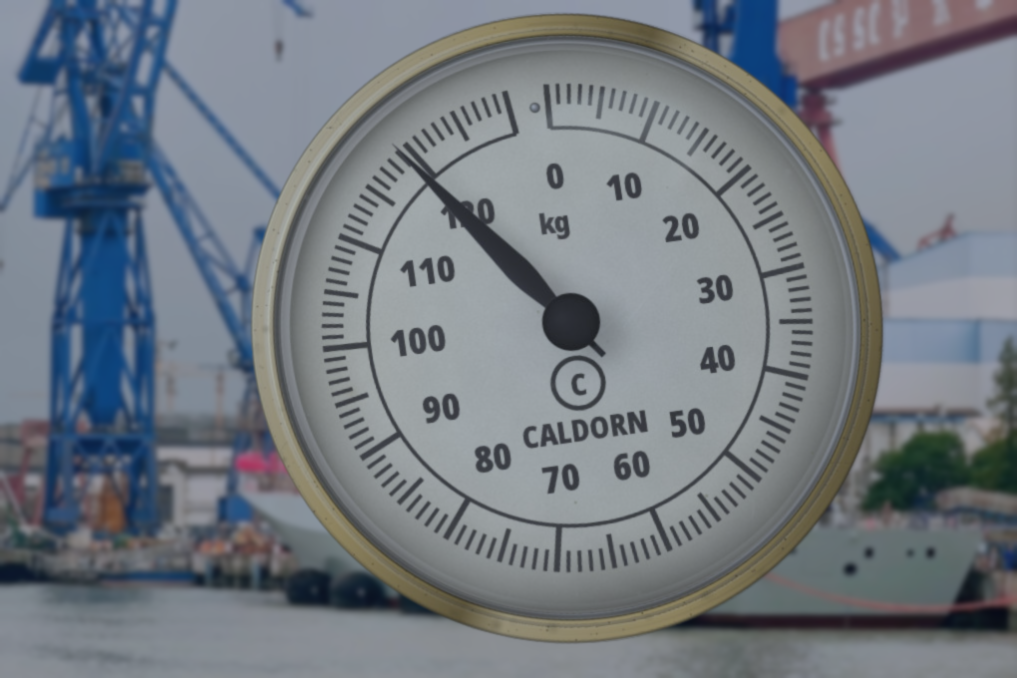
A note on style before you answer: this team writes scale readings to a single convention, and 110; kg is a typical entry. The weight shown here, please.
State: 119; kg
